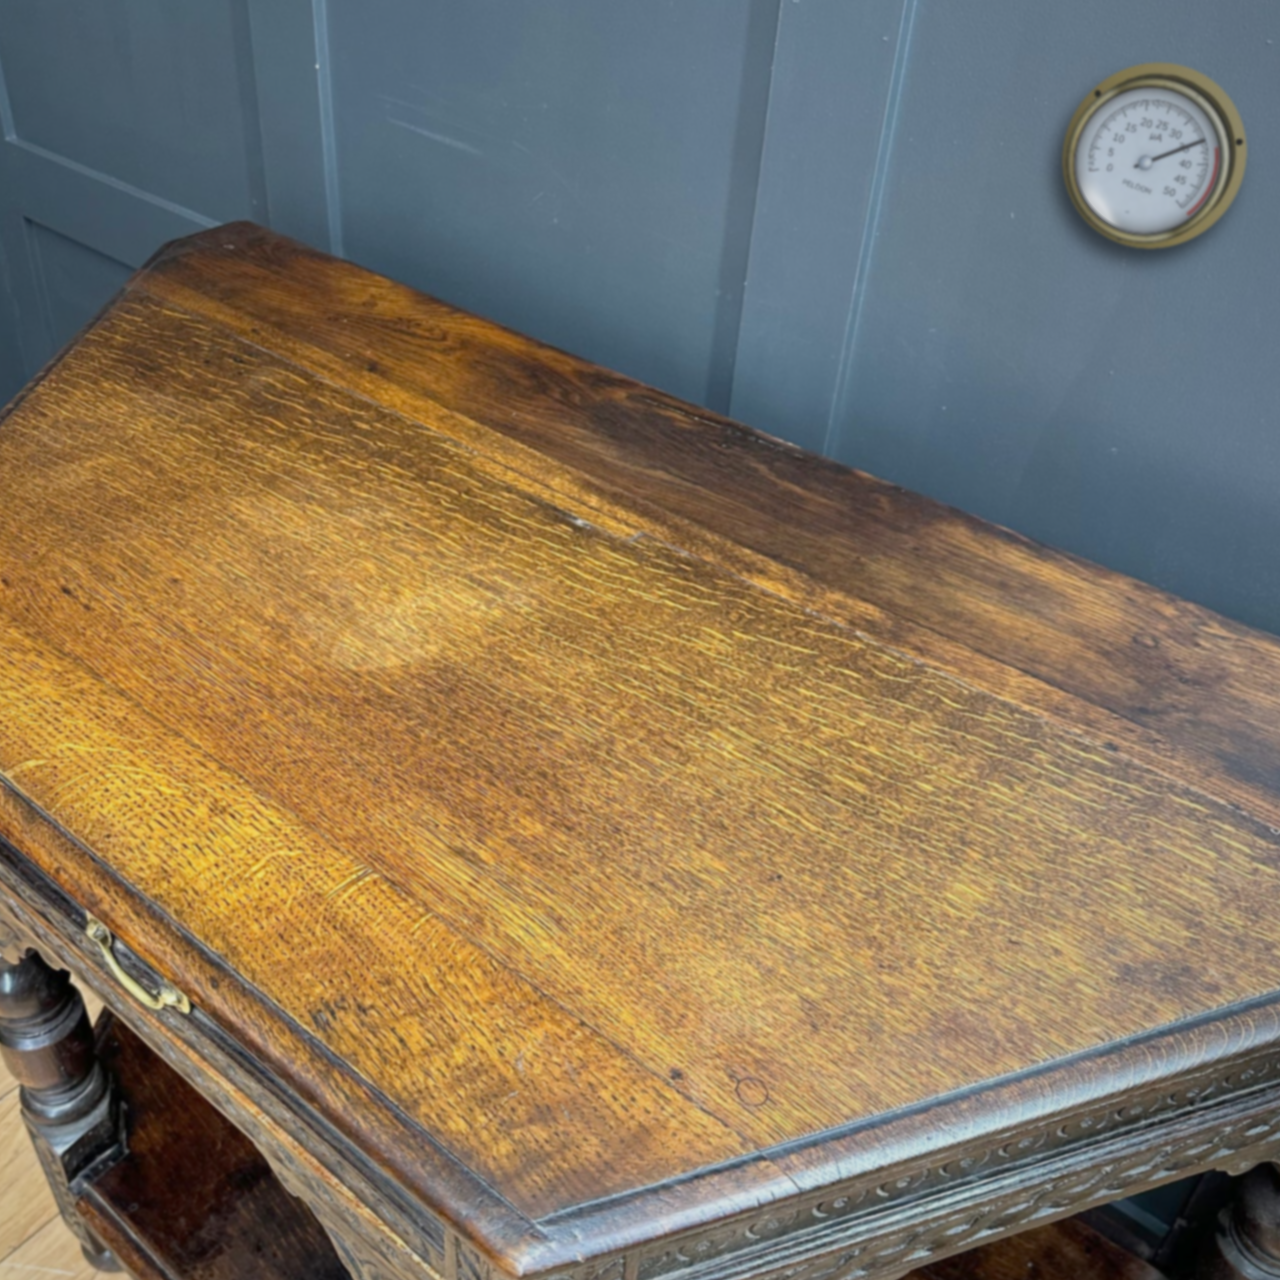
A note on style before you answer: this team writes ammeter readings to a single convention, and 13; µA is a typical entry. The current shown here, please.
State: 35; µA
